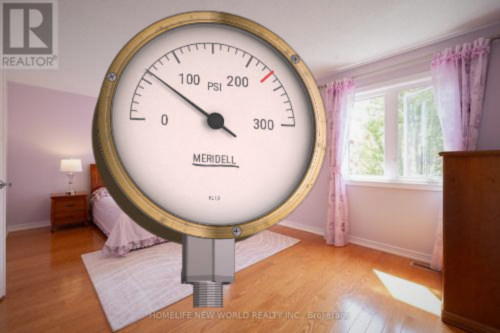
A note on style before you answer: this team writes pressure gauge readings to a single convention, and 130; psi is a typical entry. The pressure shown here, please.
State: 60; psi
